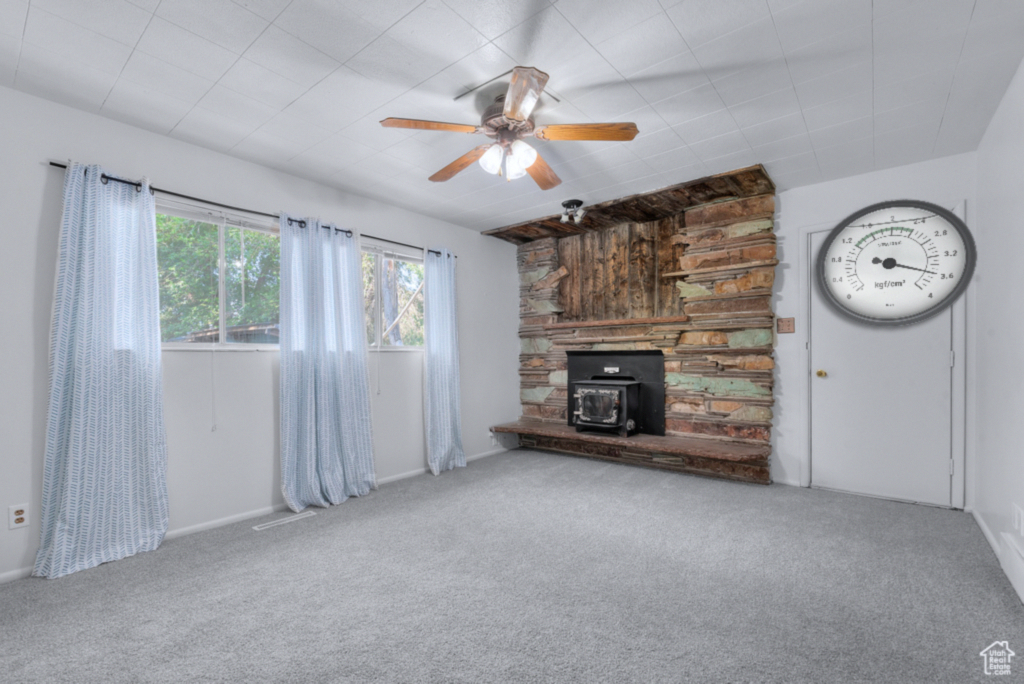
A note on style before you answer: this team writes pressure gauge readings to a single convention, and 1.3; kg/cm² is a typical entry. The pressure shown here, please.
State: 3.6; kg/cm²
